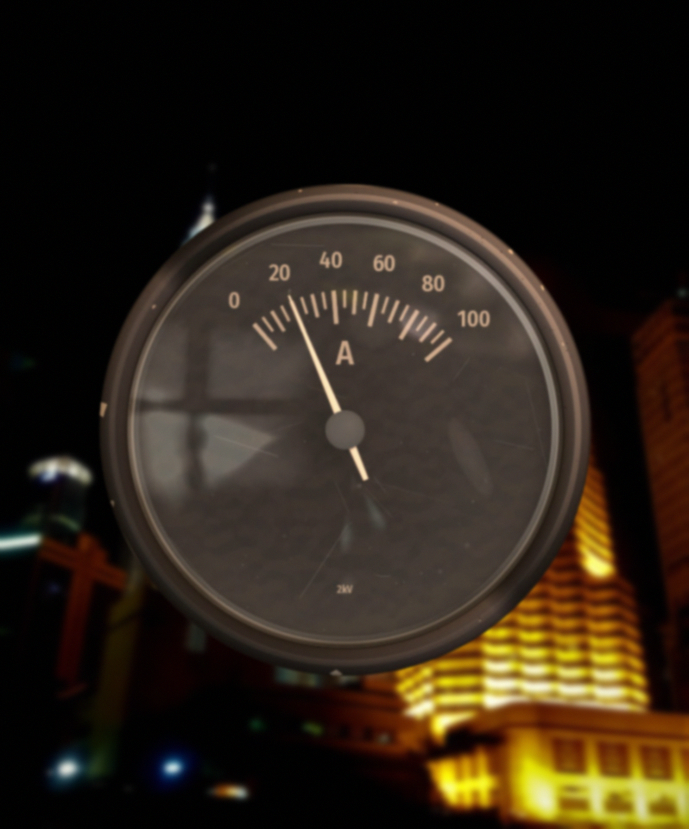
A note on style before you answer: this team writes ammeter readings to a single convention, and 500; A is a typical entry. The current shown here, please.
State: 20; A
